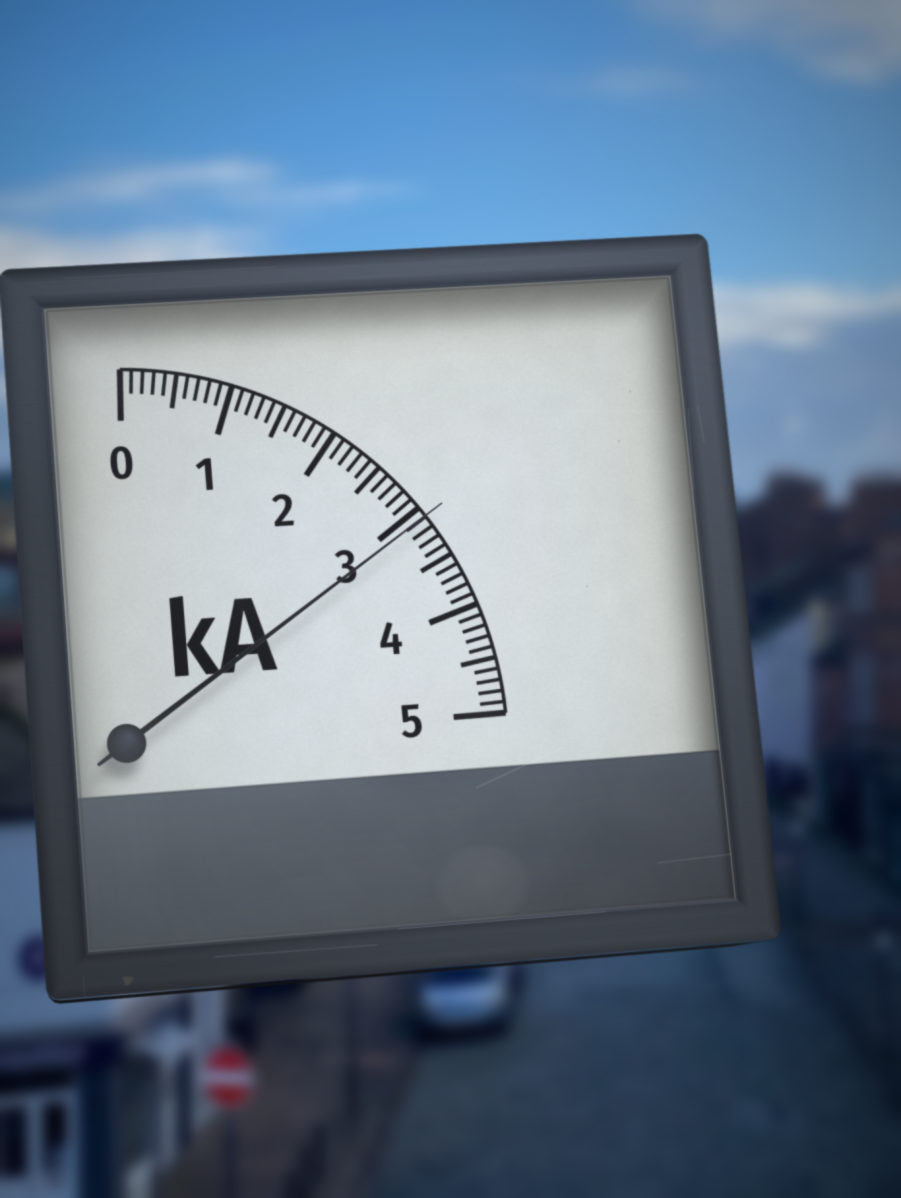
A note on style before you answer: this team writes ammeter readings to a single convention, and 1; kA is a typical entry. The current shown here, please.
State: 3.1; kA
